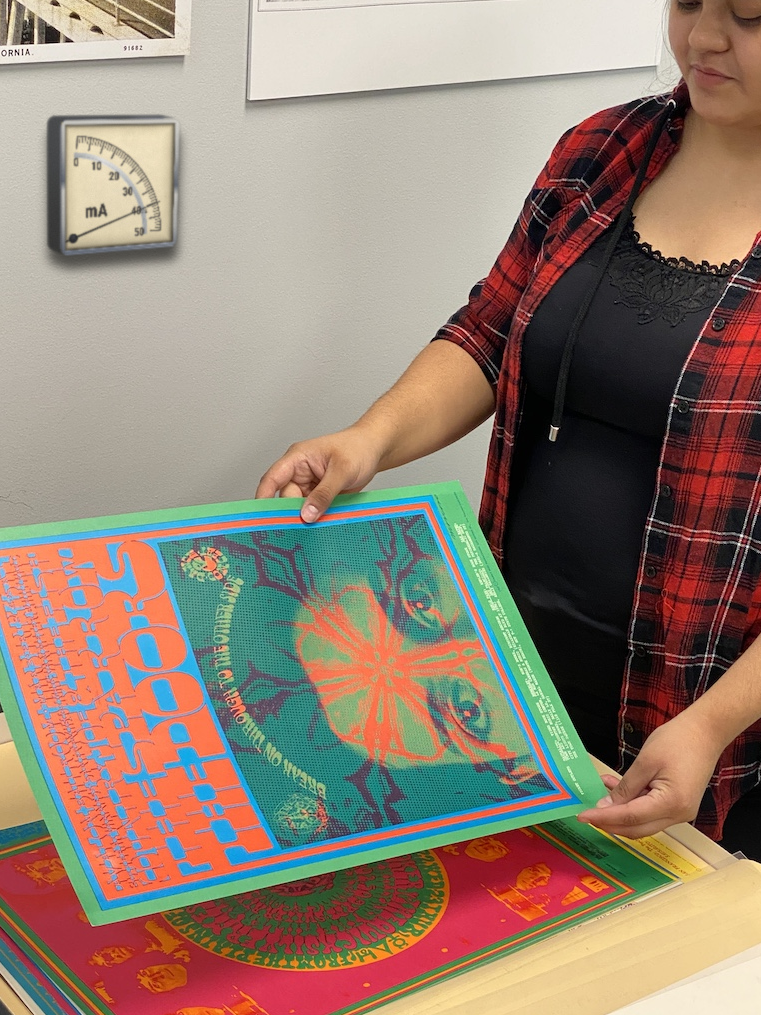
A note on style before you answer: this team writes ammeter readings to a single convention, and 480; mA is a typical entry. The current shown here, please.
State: 40; mA
